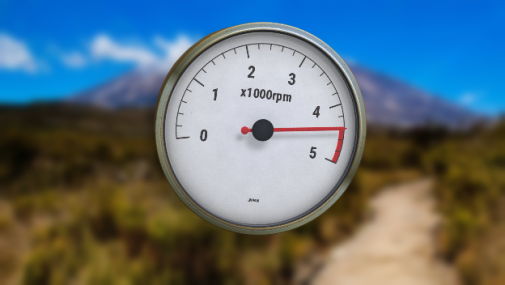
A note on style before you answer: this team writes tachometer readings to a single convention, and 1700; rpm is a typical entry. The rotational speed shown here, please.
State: 4400; rpm
